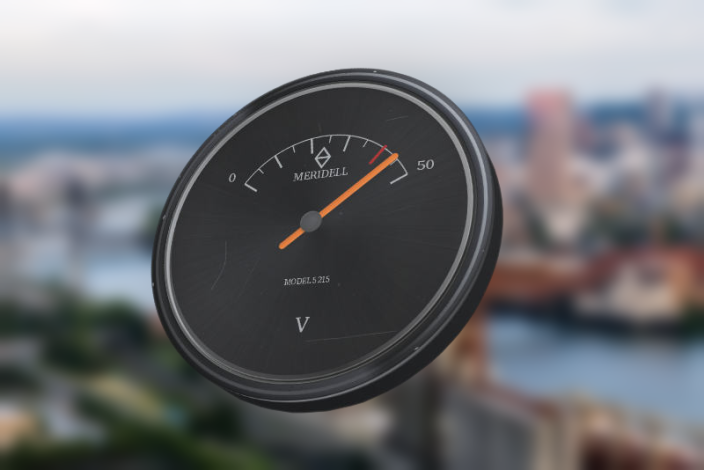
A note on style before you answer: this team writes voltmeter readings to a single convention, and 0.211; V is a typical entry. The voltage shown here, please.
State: 45; V
